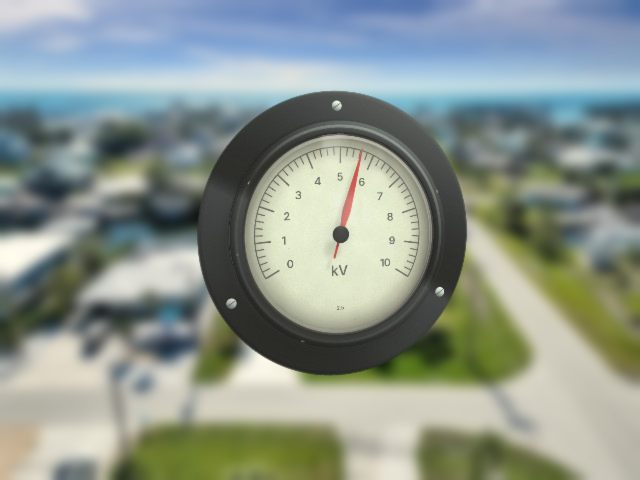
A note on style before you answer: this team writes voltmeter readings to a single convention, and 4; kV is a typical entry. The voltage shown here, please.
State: 5.6; kV
